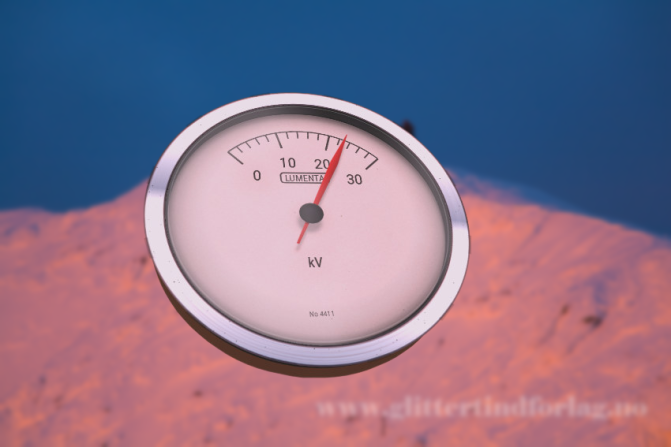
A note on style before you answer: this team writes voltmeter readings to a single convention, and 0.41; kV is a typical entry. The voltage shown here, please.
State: 23; kV
